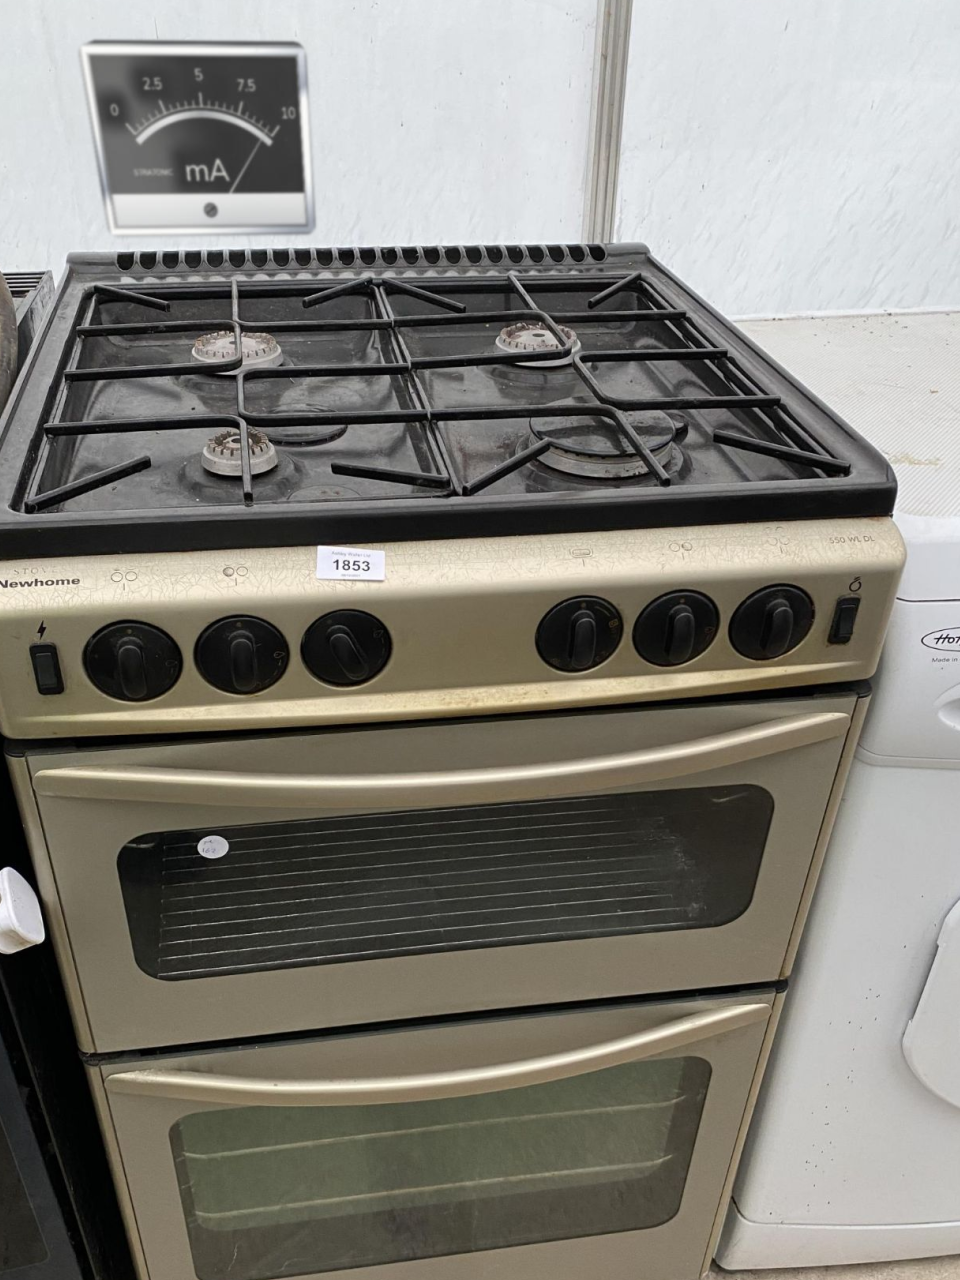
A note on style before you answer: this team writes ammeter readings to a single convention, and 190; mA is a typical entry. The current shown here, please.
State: 9.5; mA
